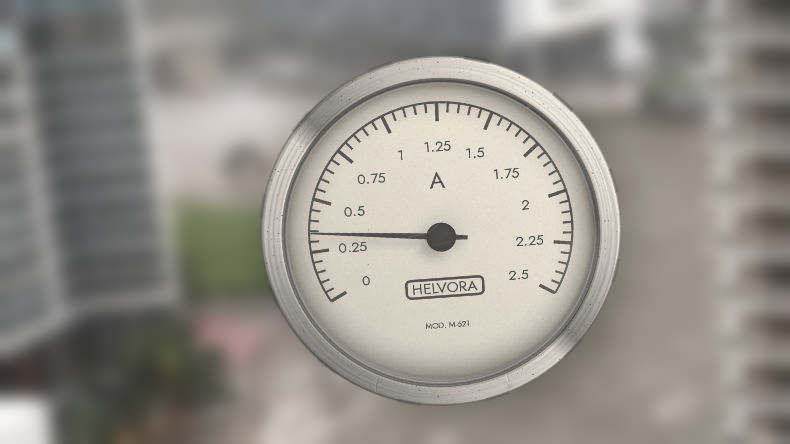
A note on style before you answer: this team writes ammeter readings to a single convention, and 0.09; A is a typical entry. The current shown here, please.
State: 0.35; A
